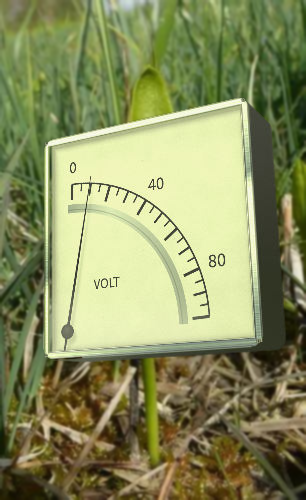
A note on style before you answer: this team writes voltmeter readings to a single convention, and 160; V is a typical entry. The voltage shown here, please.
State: 10; V
